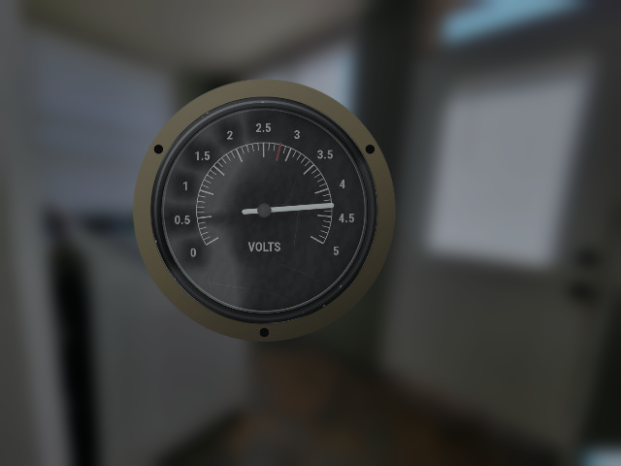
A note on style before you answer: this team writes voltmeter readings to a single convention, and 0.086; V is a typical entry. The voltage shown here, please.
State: 4.3; V
